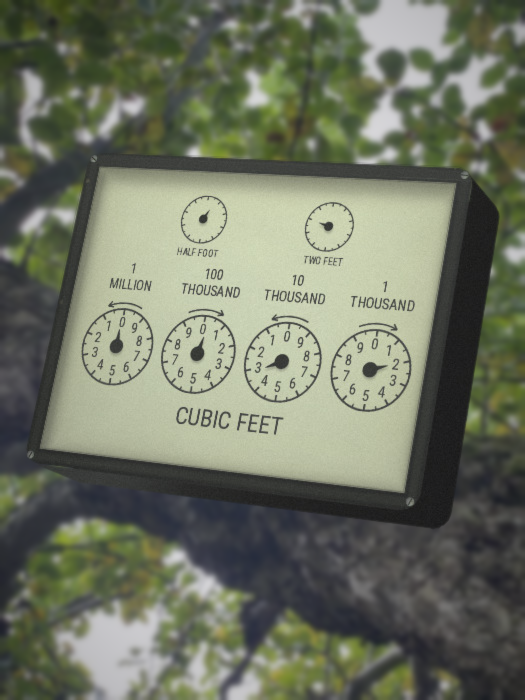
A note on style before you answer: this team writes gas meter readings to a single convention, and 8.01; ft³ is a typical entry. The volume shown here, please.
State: 3200; ft³
